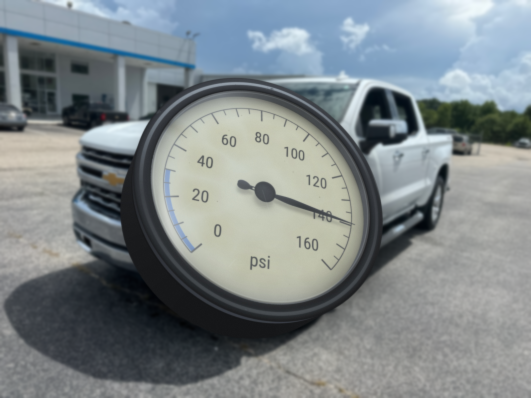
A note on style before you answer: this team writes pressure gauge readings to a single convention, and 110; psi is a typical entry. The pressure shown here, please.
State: 140; psi
